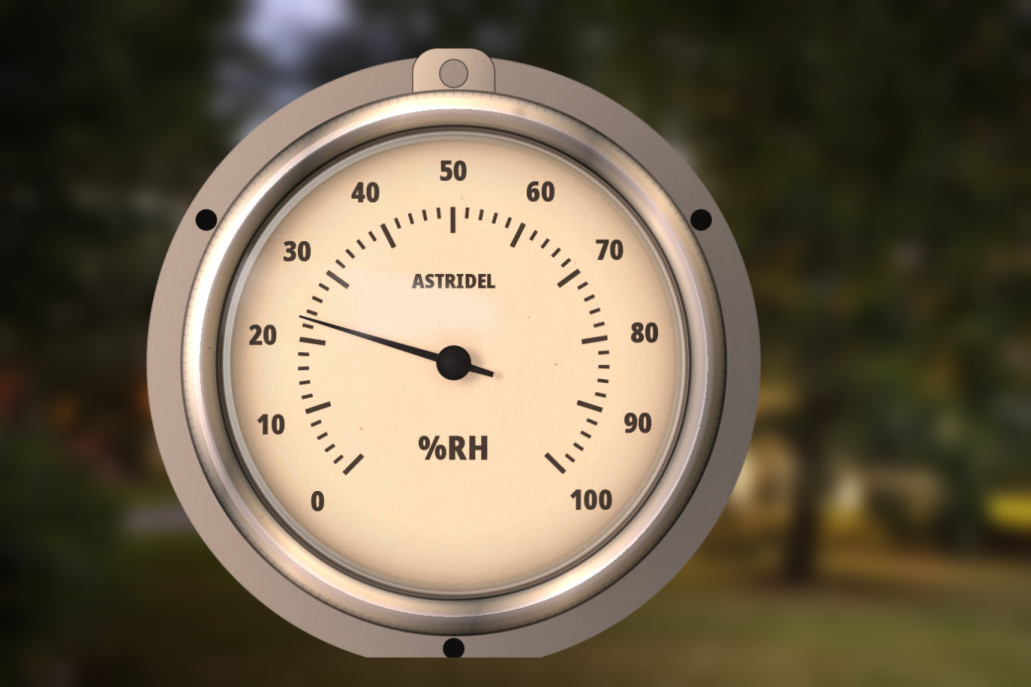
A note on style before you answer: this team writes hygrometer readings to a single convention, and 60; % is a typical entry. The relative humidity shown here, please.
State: 23; %
